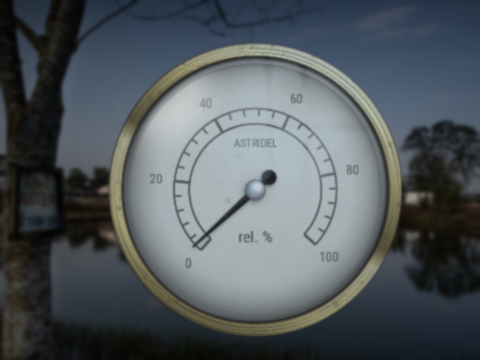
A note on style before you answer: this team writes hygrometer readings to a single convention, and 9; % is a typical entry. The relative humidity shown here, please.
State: 2; %
